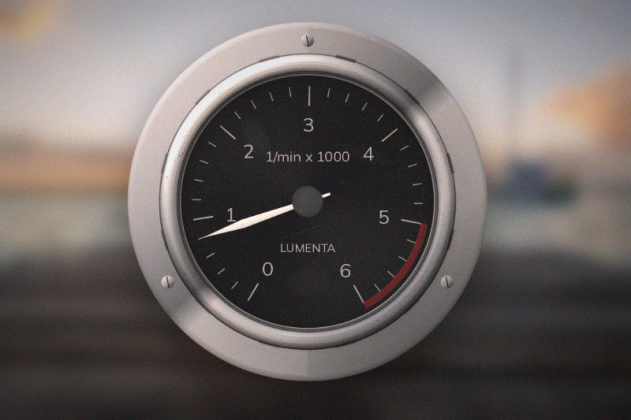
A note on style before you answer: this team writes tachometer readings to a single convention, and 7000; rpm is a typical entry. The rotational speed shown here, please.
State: 800; rpm
